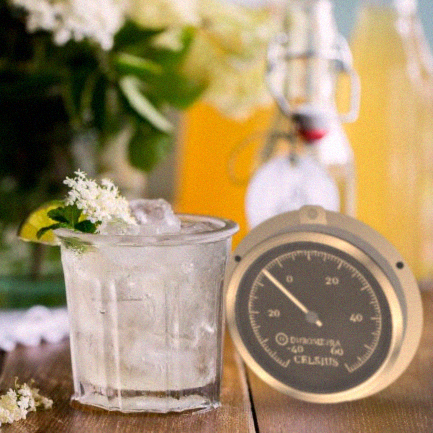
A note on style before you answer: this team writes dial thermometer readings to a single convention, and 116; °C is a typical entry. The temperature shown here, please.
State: -5; °C
